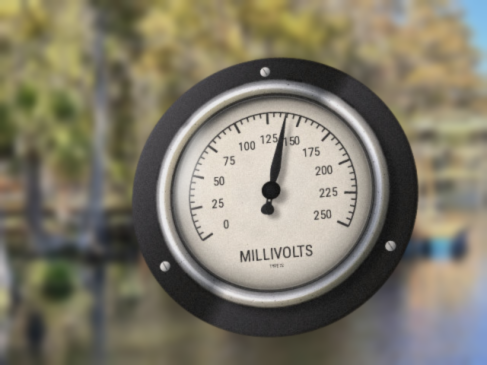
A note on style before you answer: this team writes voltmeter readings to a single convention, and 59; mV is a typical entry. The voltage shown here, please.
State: 140; mV
